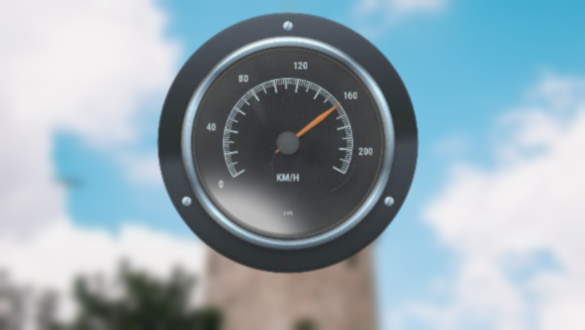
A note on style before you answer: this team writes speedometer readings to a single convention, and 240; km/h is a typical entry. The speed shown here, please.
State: 160; km/h
